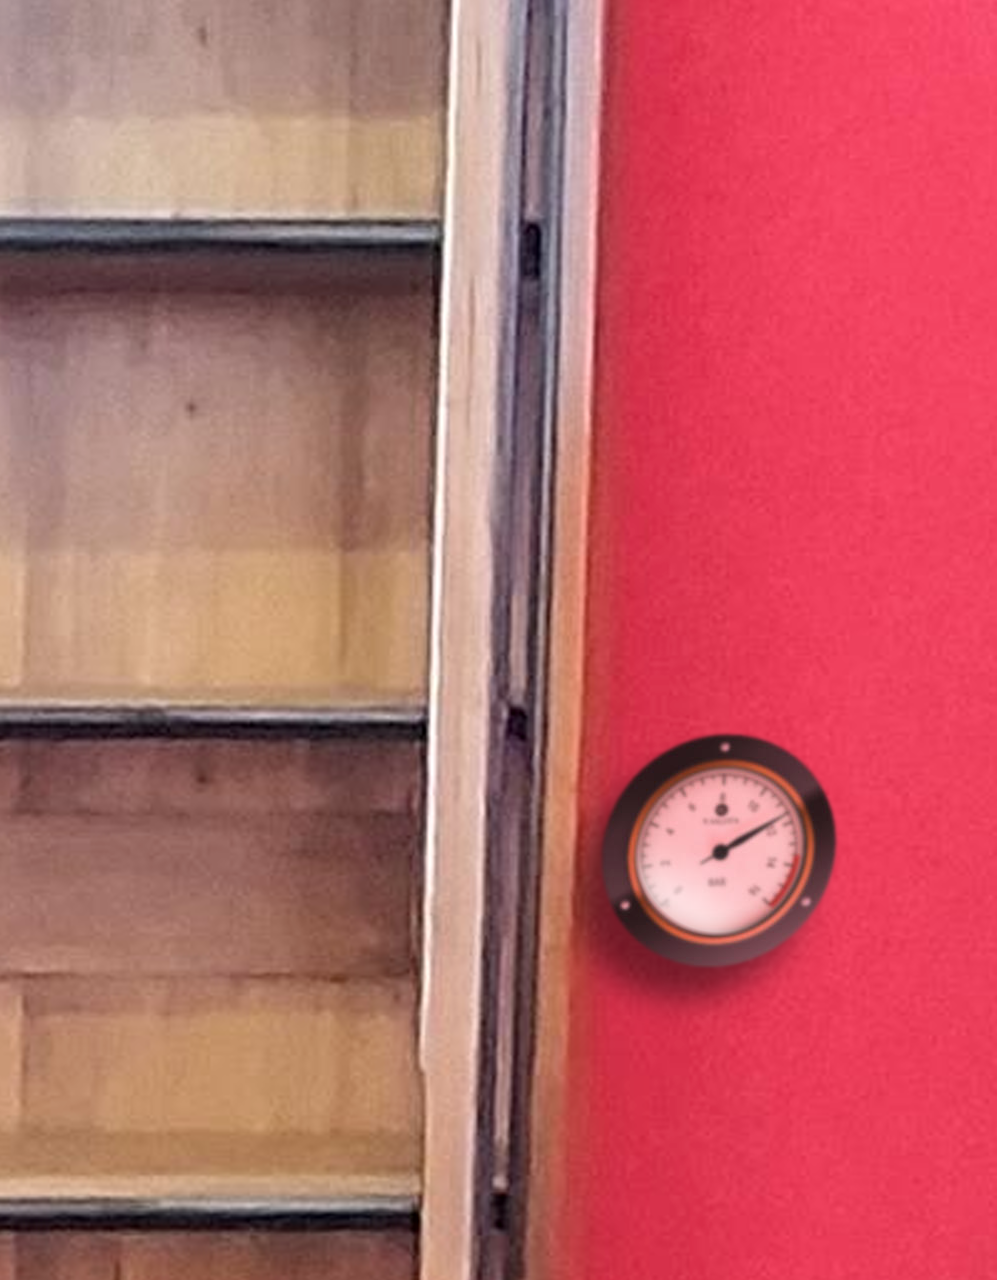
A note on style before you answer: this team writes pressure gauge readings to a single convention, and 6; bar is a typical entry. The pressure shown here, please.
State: 11.5; bar
